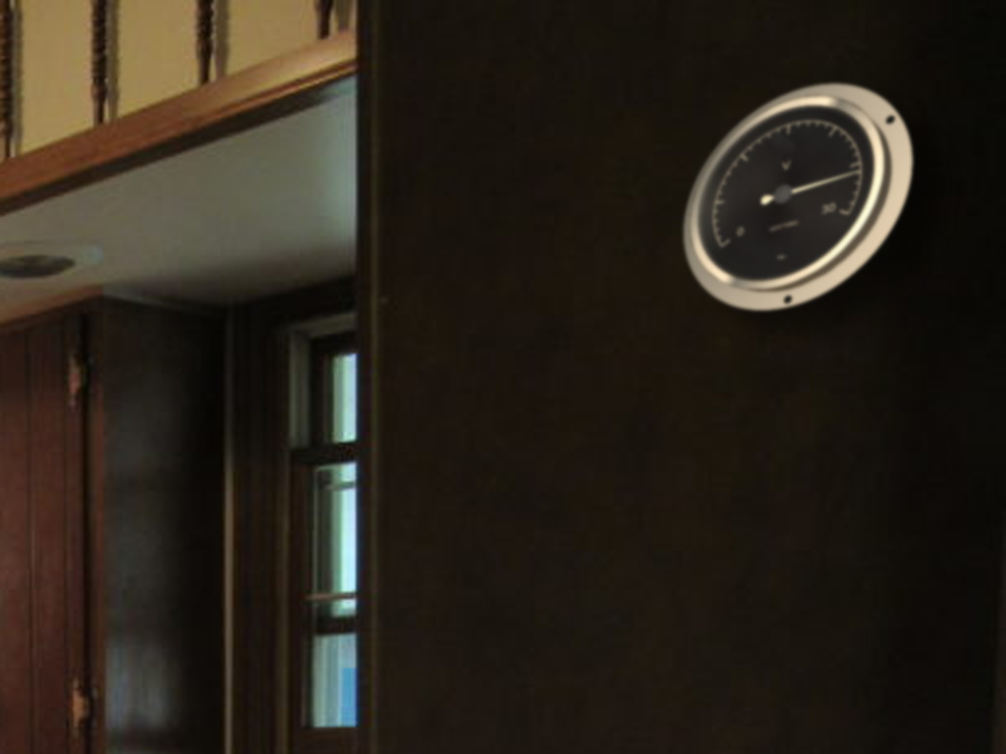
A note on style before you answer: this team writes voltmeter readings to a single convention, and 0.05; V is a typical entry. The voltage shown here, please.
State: 26; V
